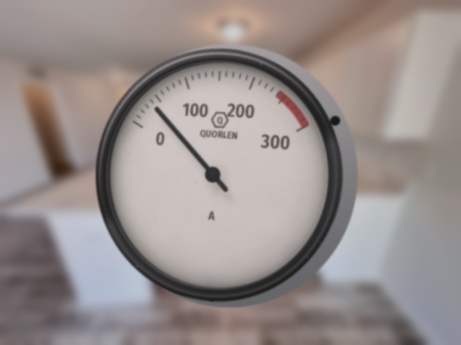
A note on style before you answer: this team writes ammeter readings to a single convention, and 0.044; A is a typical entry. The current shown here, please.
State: 40; A
